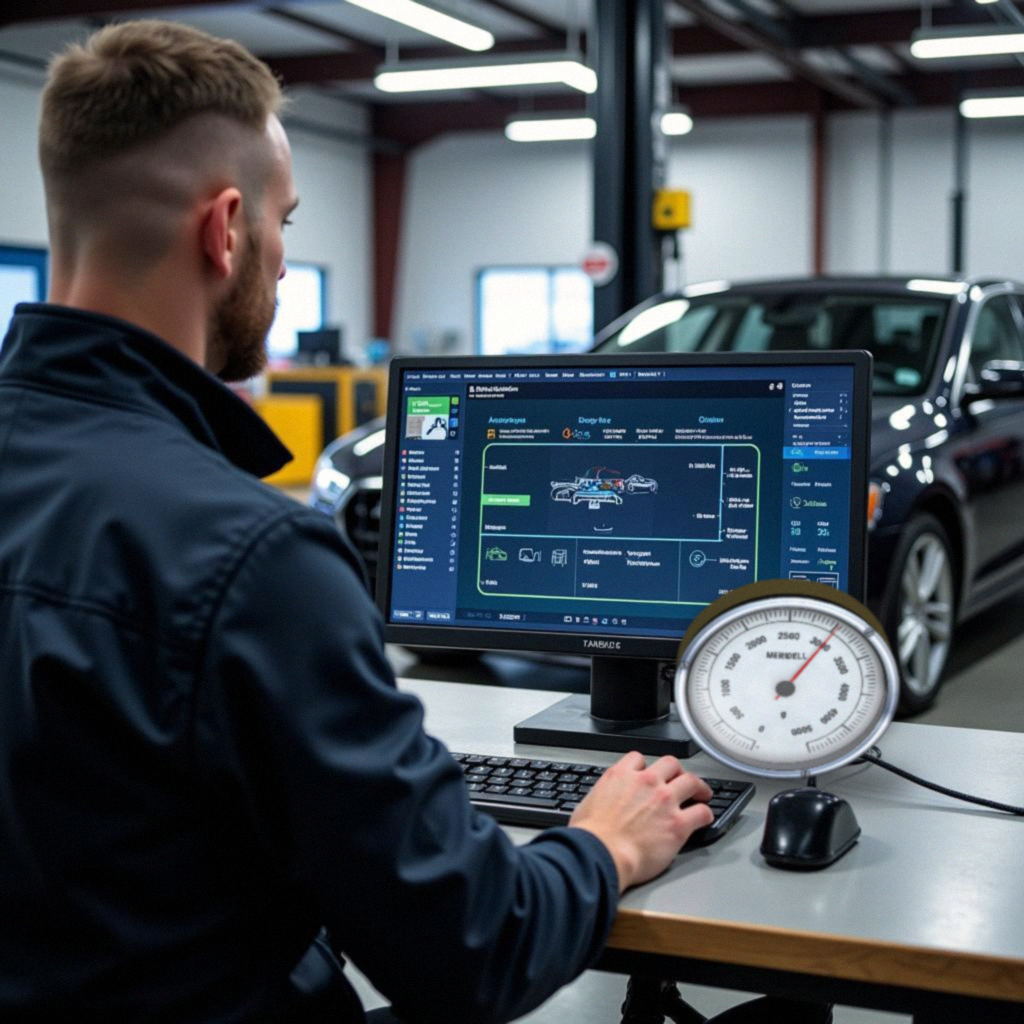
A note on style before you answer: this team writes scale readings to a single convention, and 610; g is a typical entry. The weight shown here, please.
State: 3000; g
